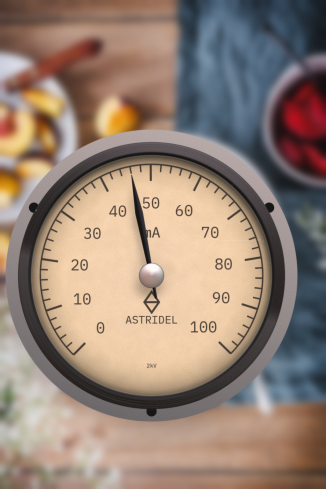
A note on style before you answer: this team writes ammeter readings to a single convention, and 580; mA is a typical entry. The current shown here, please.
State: 46; mA
